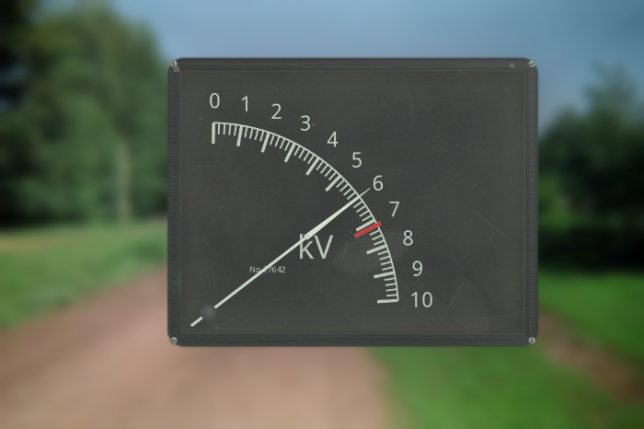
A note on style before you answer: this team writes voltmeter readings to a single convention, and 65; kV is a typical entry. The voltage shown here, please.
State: 6; kV
